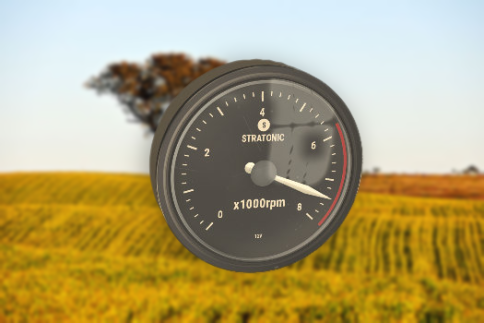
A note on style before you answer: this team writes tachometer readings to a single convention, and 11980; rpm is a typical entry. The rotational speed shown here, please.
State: 7400; rpm
